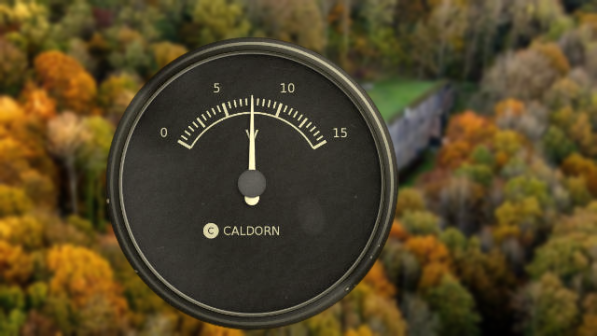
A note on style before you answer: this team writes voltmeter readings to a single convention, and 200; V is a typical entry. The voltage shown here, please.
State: 7.5; V
